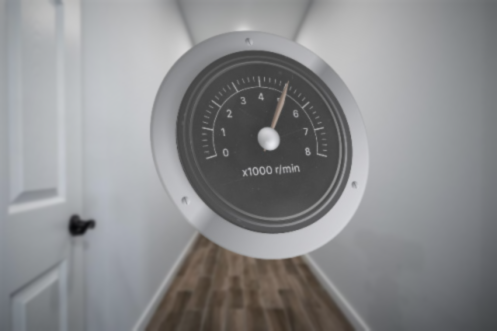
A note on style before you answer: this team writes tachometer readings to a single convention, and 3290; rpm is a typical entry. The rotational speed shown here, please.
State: 5000; rpm
